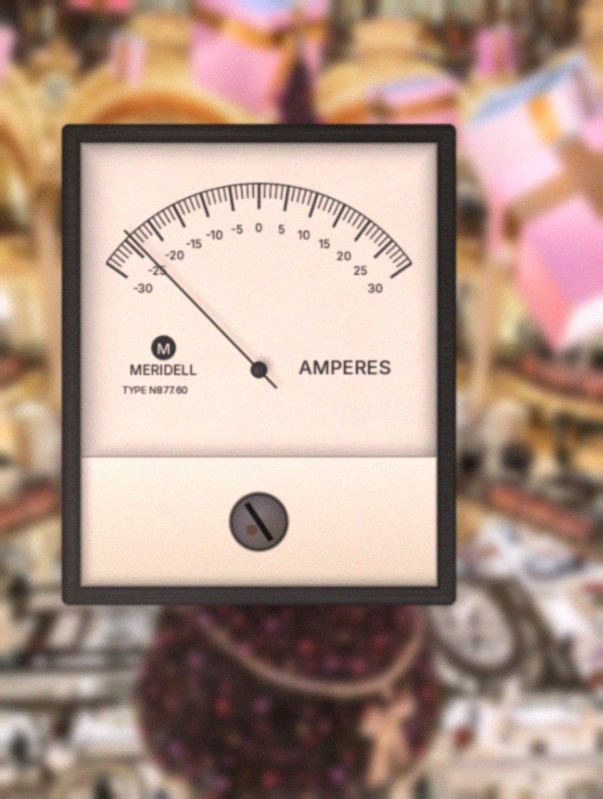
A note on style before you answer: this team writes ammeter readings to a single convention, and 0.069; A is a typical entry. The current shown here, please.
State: -24; A
